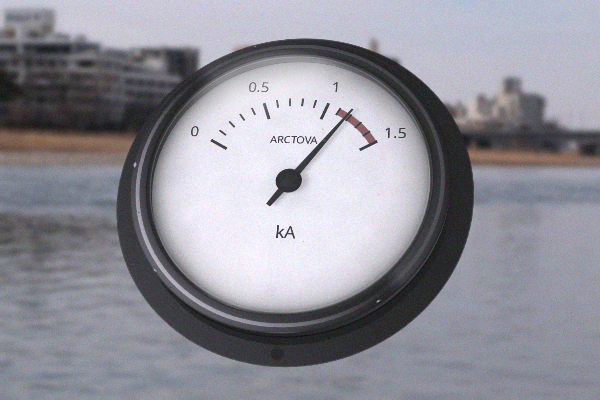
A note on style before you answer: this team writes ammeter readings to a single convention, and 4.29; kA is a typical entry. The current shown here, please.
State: 1.2; kA
